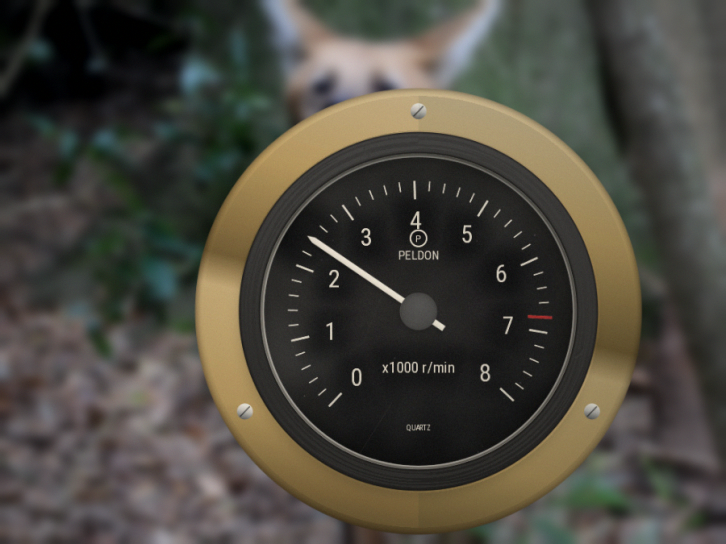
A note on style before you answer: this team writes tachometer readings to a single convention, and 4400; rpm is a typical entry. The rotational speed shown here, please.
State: 2400; rpm
